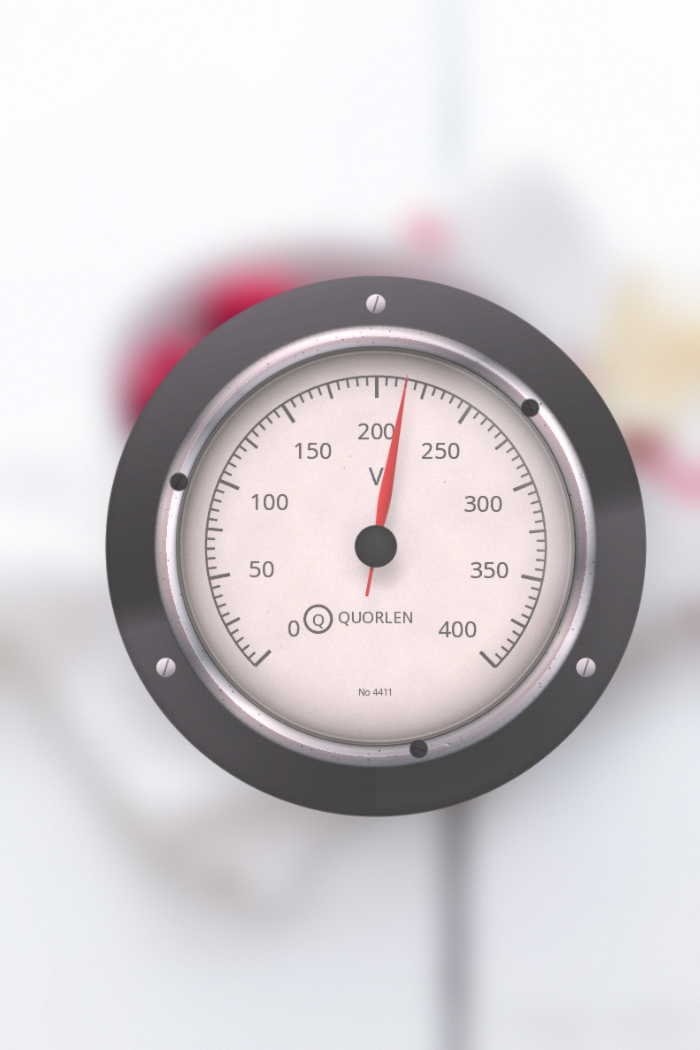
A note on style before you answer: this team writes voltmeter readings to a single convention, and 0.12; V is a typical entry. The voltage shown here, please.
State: 215; V
